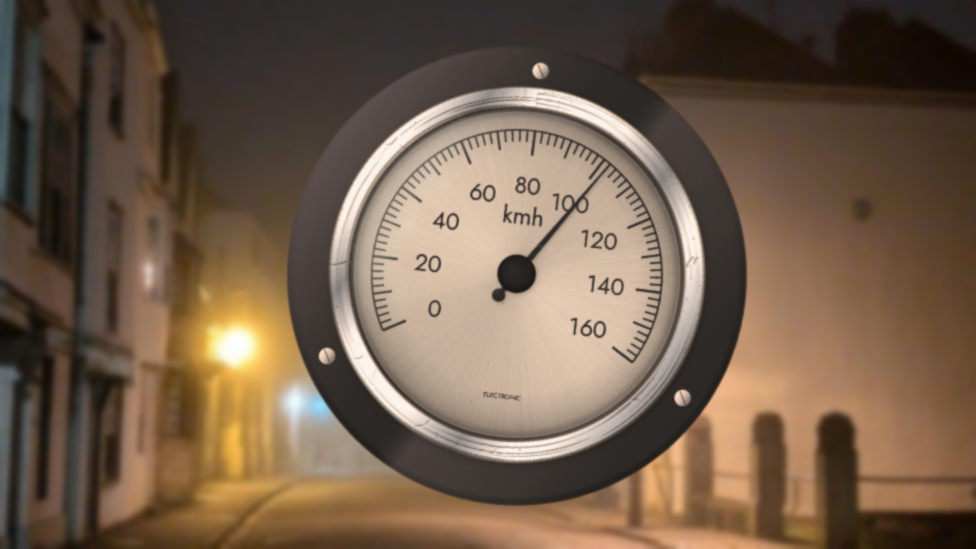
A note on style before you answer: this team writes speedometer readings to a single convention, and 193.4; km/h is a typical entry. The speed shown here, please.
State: 102; km/h
